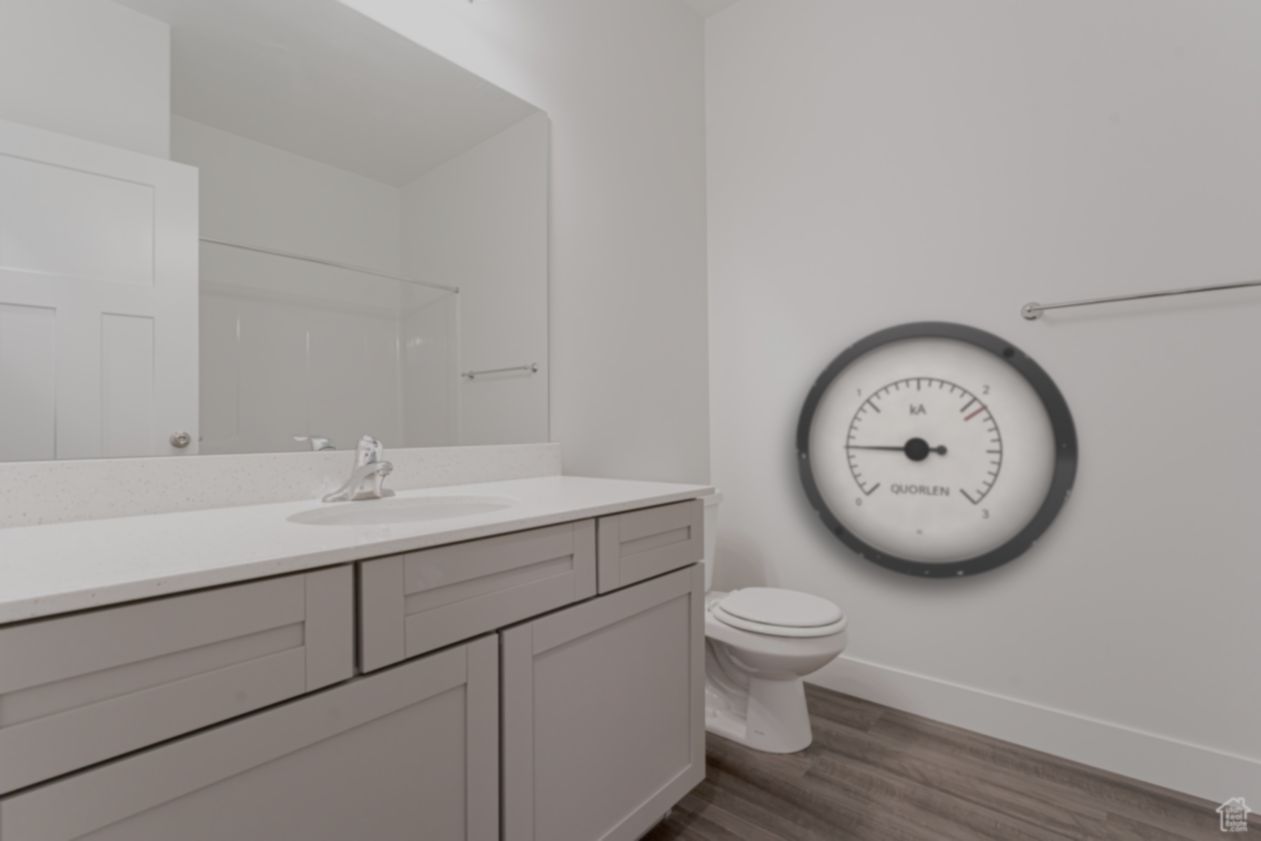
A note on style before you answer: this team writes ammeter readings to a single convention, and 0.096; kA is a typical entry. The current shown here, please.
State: 0.5; kA
